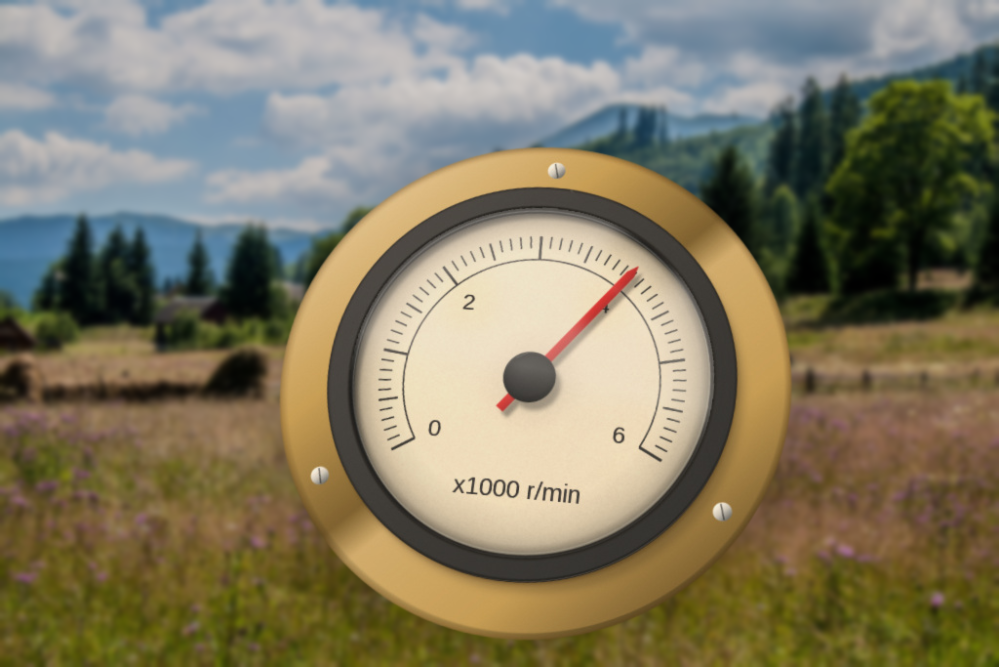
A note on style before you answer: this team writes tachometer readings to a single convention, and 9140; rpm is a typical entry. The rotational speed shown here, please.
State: 4000; rpm
